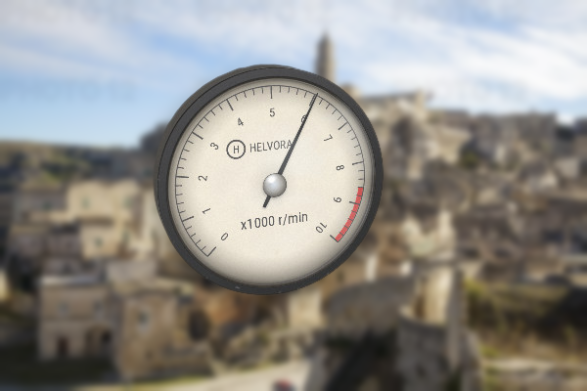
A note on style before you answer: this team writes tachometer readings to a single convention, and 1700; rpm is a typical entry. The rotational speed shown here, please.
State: 6000; rpm
